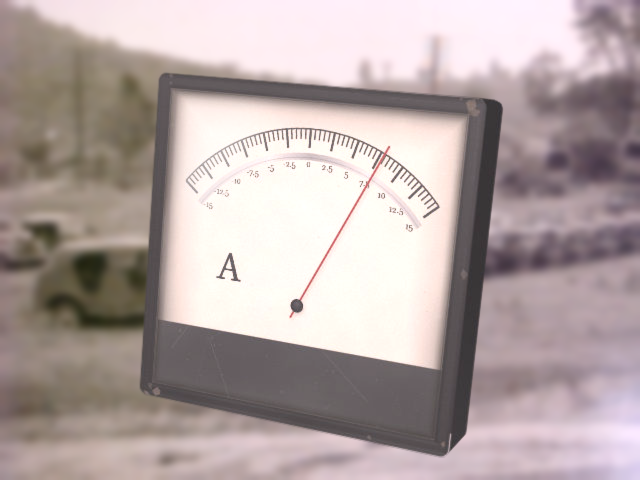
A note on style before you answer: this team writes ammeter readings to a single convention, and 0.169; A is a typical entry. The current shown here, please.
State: 8; A
